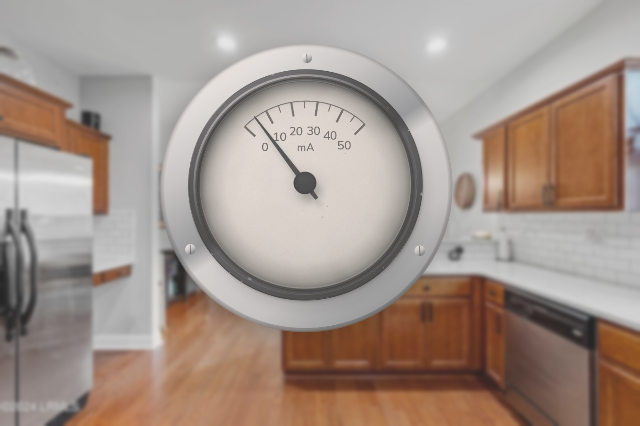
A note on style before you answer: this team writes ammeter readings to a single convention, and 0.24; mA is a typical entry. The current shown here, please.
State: 5; mA
